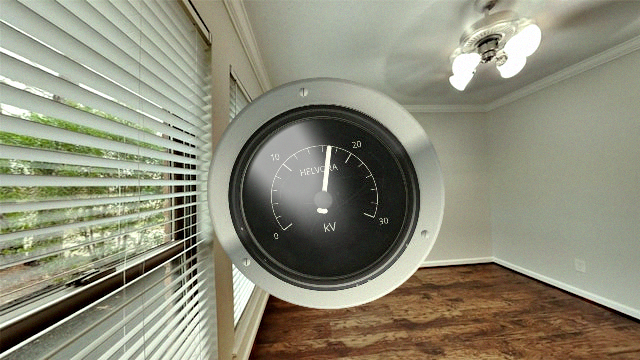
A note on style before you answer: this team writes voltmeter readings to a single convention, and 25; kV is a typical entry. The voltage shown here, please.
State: 17; kV
